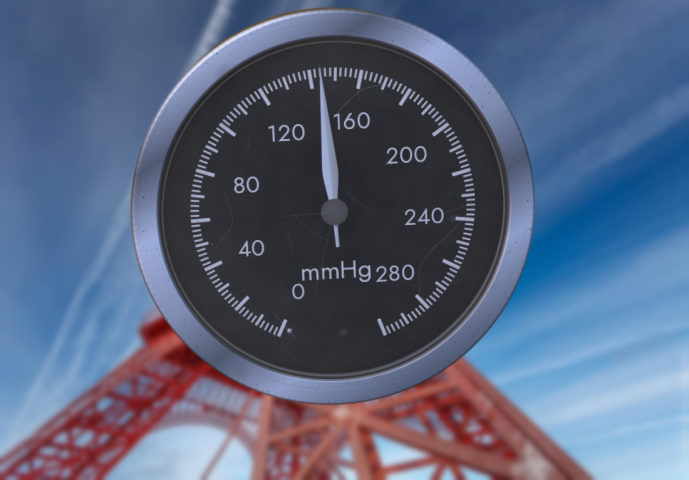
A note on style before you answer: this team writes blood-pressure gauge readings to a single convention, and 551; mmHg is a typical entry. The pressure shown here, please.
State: 144; mmHg
